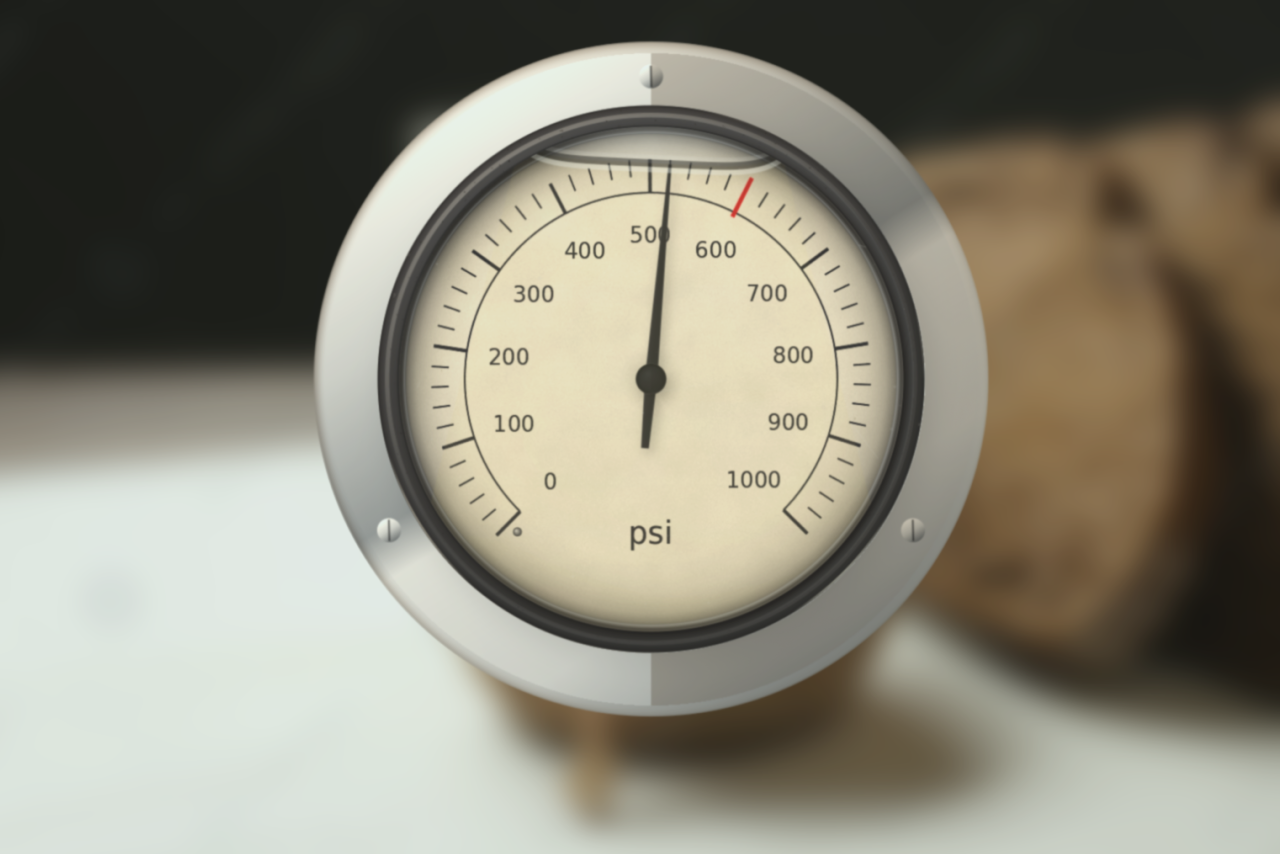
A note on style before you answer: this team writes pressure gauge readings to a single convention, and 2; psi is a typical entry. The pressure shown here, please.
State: 520; psi
